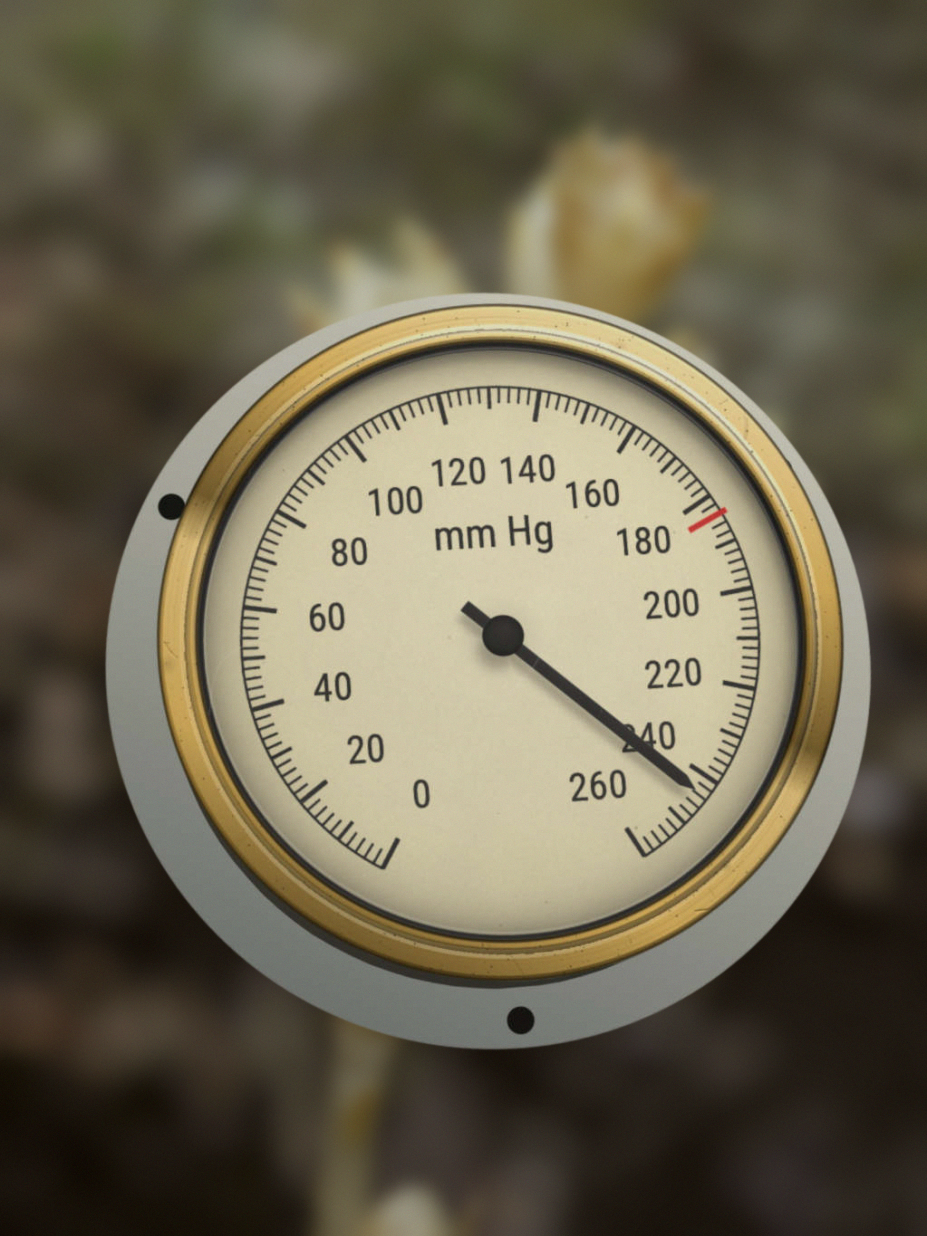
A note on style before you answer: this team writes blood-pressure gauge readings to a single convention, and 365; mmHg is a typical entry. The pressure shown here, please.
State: 244; mmHg
